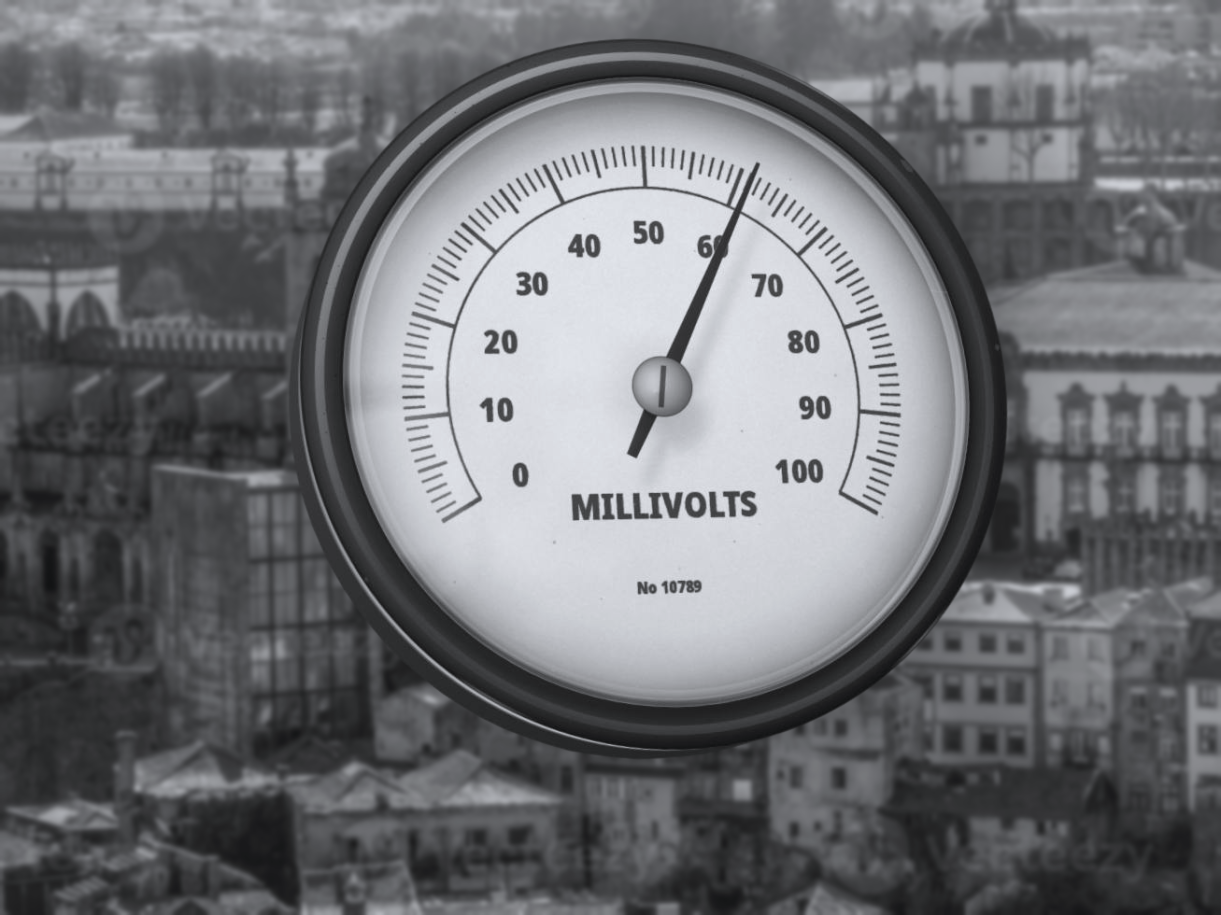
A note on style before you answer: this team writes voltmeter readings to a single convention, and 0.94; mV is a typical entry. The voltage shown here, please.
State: 61; mV
